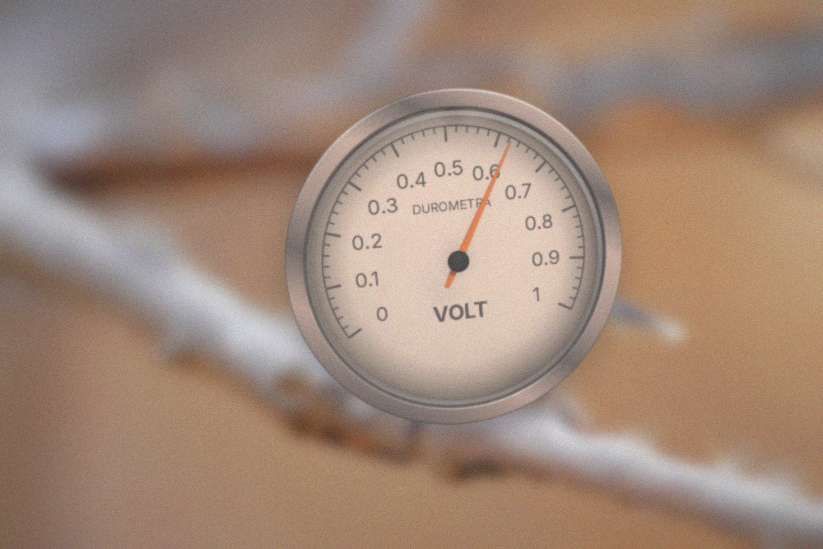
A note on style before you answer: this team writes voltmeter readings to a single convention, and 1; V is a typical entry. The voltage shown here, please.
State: 0.62; V
